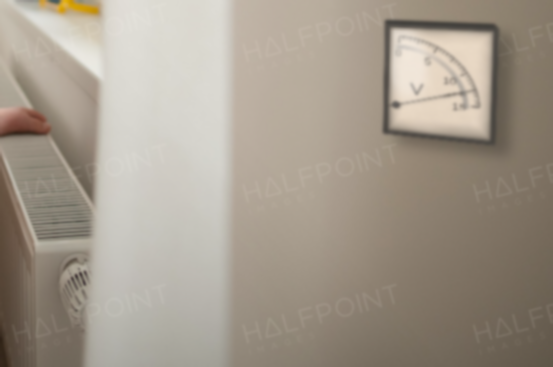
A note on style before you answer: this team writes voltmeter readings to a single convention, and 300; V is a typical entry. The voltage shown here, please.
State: 12.5; V
